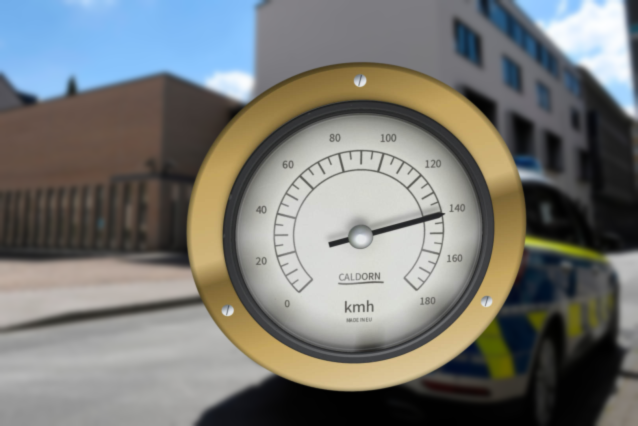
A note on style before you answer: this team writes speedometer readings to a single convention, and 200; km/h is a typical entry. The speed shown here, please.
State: 140; km/h
